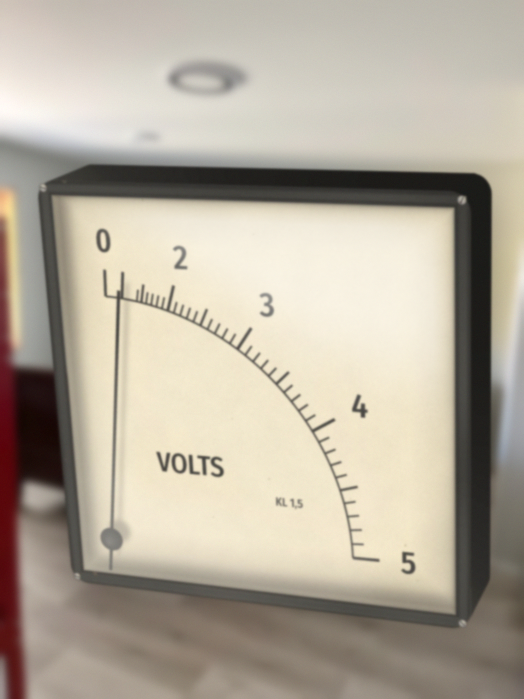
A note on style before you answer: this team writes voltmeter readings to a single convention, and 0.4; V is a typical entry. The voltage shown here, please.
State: 1; V
